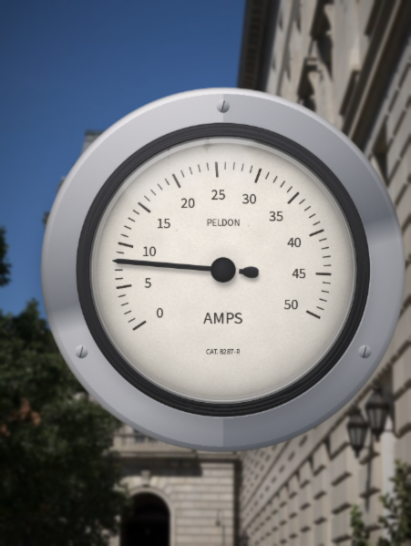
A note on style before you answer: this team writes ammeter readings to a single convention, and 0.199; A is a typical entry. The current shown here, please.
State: 8; A
